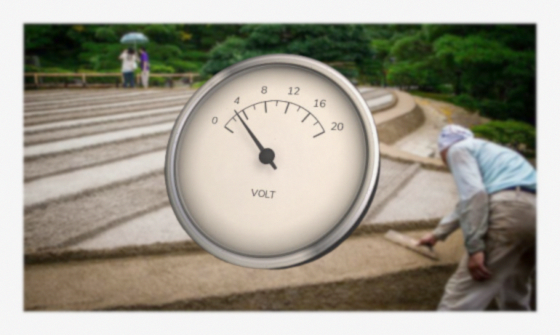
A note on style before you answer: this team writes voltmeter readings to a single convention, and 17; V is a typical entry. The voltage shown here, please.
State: 3; V
